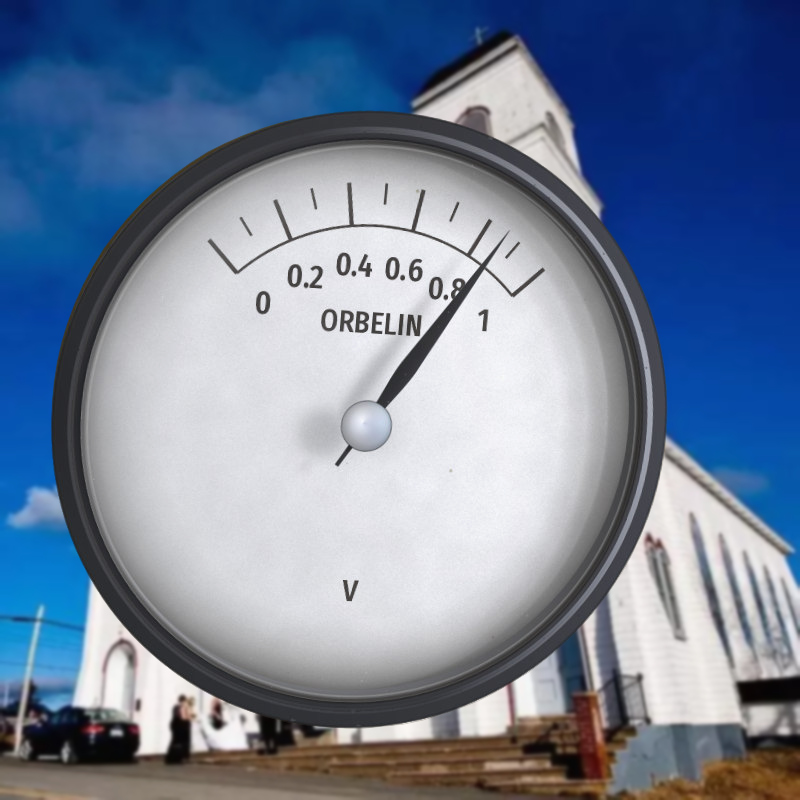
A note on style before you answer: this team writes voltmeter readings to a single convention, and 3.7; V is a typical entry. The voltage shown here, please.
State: 0.85; V
